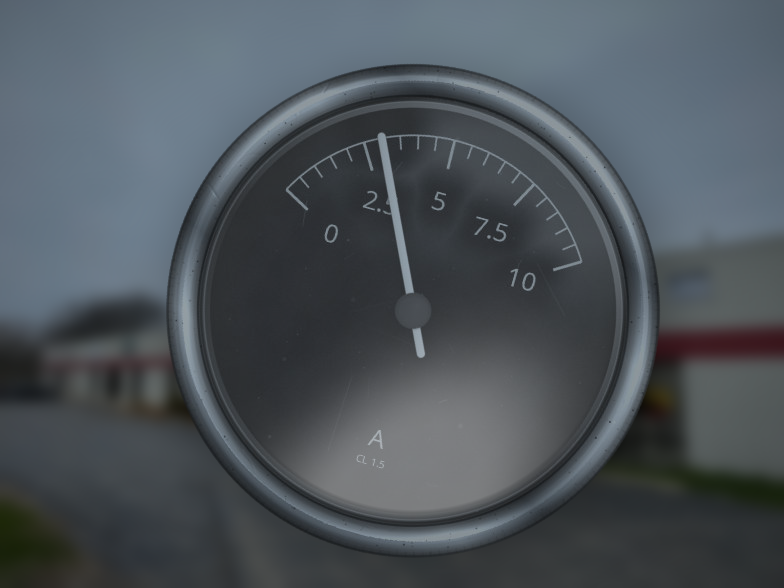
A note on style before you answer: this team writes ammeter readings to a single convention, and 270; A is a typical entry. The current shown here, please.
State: 3; A
